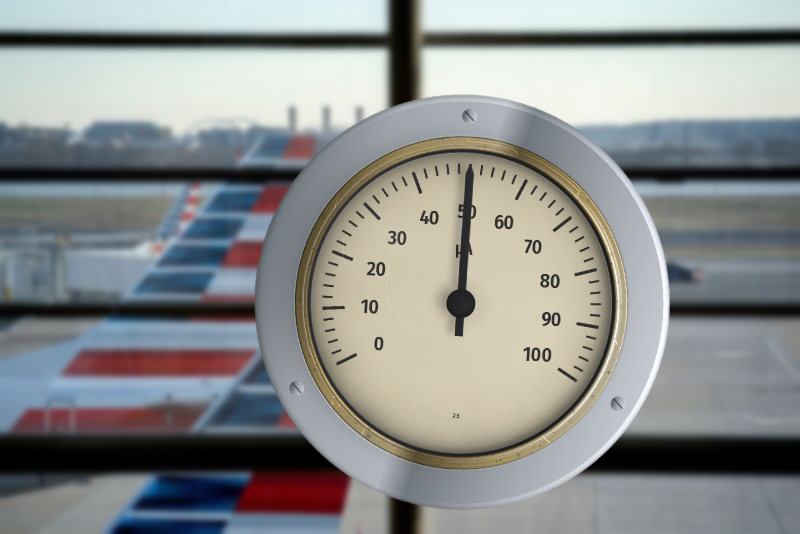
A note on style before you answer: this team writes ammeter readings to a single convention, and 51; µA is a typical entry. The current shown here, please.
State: 50; µA
